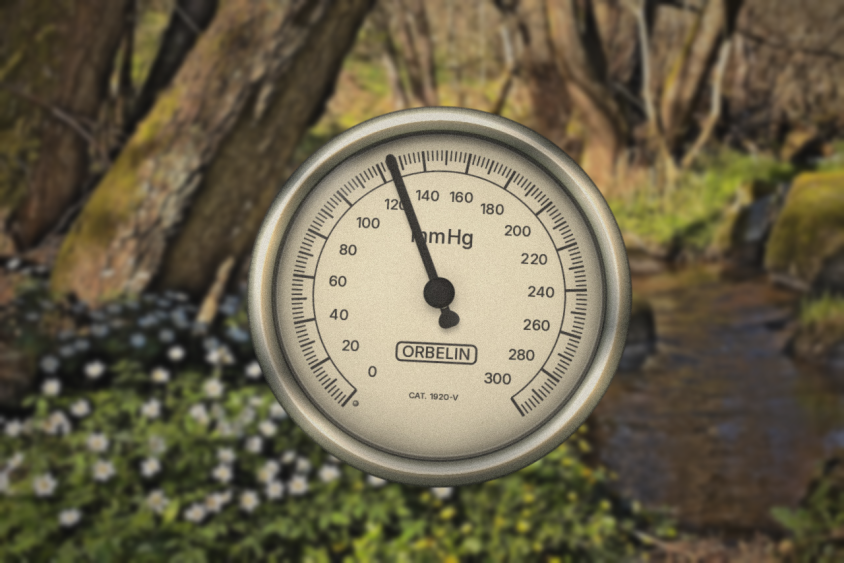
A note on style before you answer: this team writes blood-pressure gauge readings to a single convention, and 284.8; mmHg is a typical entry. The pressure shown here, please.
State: 126; mmHg
